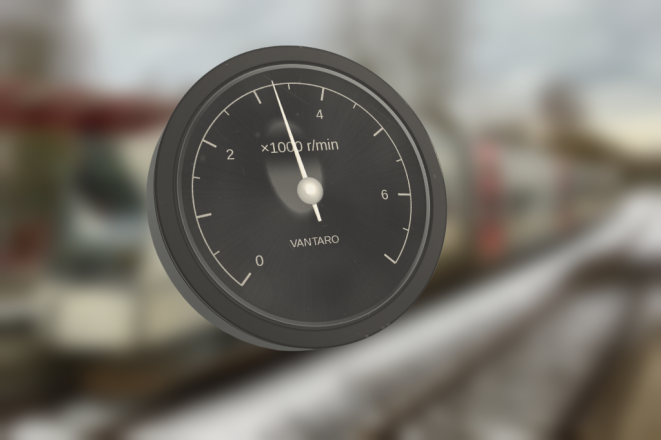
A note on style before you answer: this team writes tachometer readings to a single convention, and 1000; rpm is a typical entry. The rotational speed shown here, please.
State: 3250; rpm
